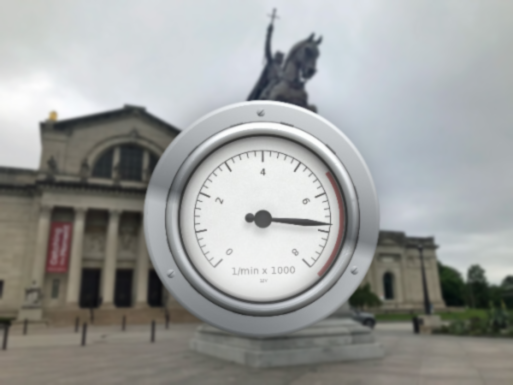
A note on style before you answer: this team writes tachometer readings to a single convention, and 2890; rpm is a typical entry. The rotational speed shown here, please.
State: 6800; rpm
